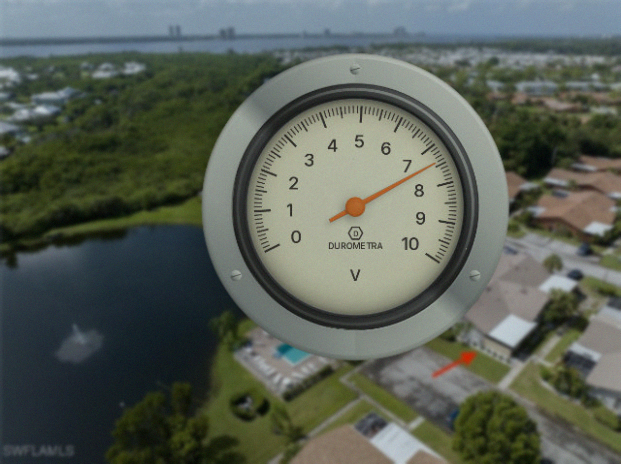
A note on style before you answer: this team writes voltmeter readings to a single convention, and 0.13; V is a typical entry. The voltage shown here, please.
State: 7.4; V
